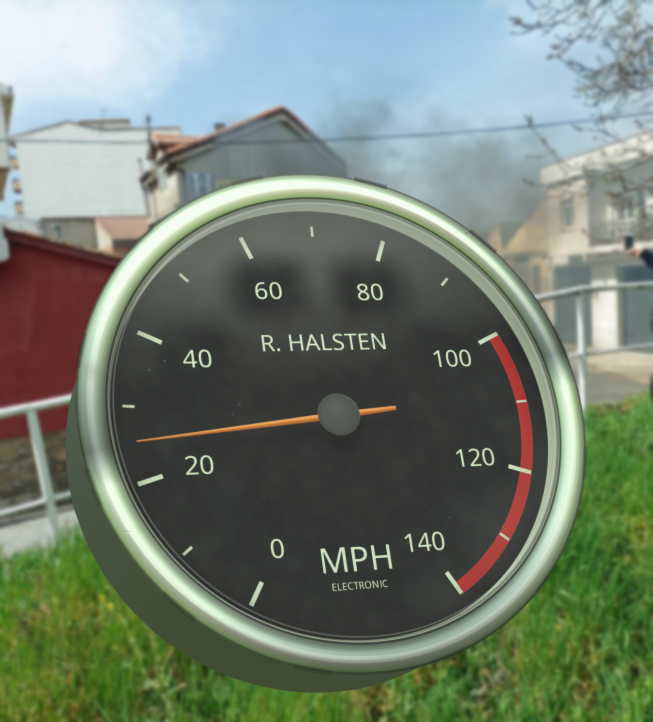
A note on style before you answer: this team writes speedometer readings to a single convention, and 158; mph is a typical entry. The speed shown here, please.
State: 25; mph
